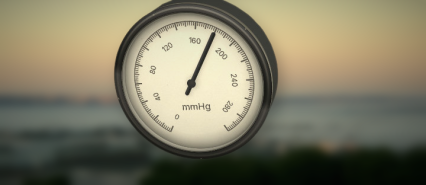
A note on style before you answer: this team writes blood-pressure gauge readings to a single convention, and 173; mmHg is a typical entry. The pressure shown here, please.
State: 180; mmHg
